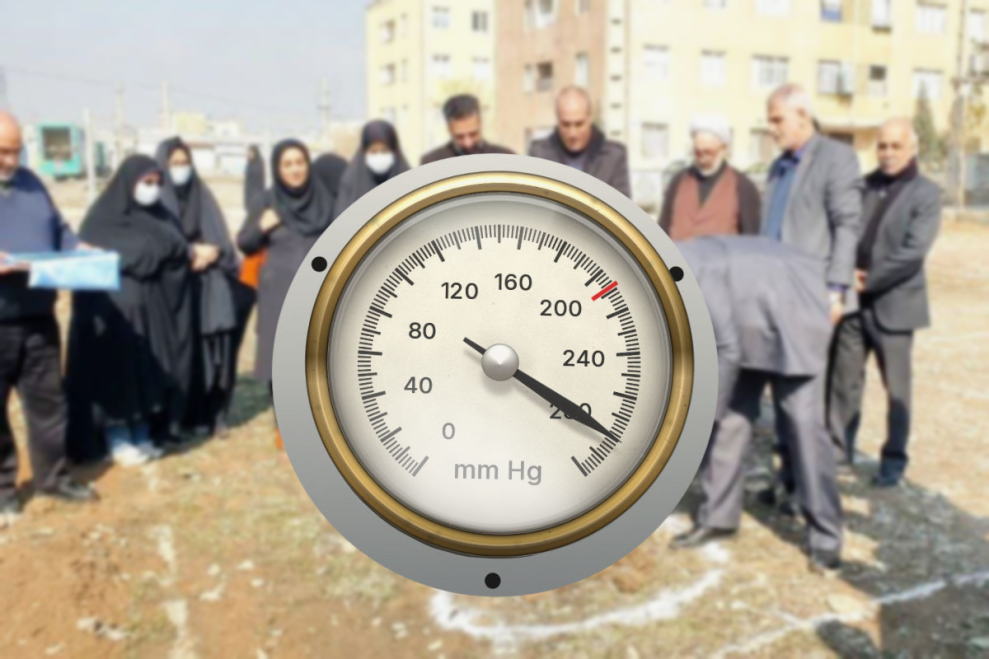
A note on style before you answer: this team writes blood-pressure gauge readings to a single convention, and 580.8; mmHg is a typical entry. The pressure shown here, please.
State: 280; mmHg
